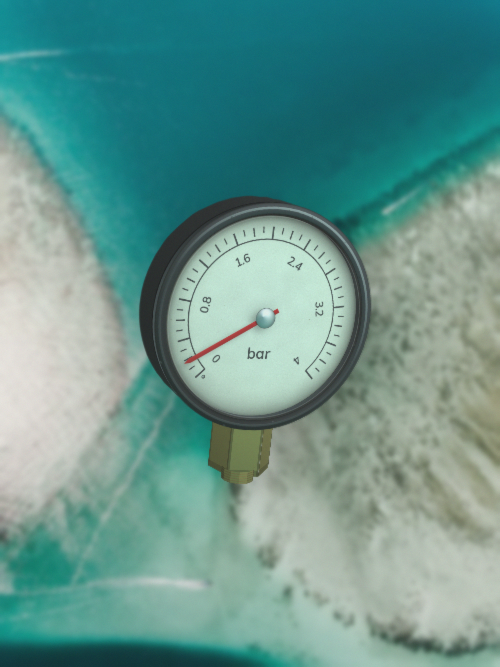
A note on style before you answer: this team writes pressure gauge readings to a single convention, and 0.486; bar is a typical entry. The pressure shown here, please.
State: 0.2; bar
